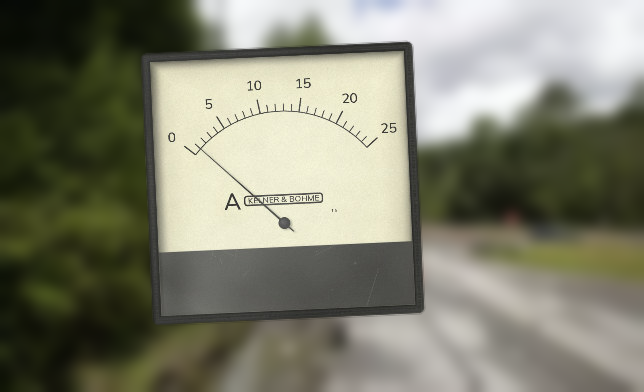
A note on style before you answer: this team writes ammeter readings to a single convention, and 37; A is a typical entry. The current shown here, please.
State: 1; A
